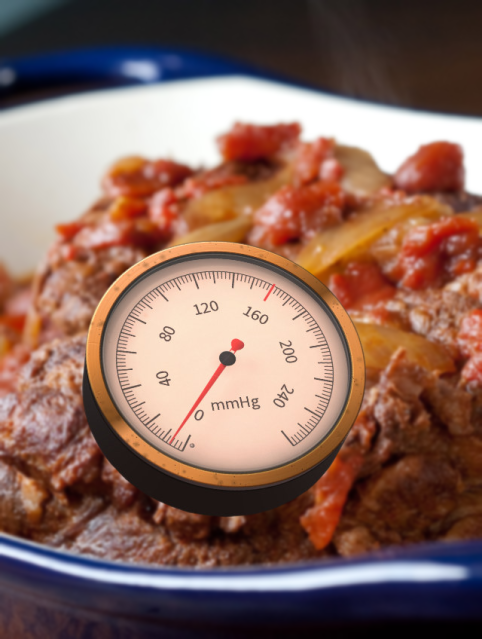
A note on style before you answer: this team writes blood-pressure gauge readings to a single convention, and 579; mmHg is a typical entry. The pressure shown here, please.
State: 6; mmHg
